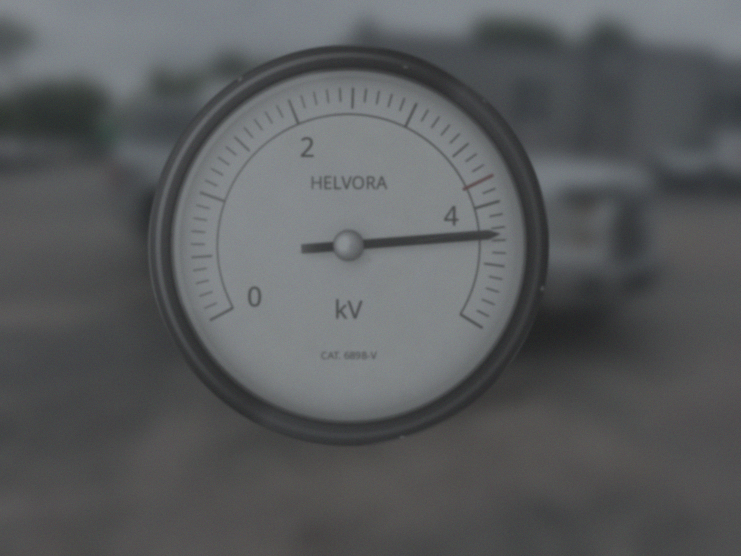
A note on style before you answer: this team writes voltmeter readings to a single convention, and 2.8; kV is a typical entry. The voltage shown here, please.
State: 4.25; kV
